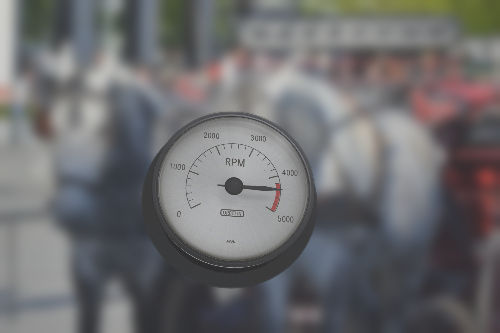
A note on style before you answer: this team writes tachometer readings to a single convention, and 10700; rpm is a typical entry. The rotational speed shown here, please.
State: 4400; rpm
